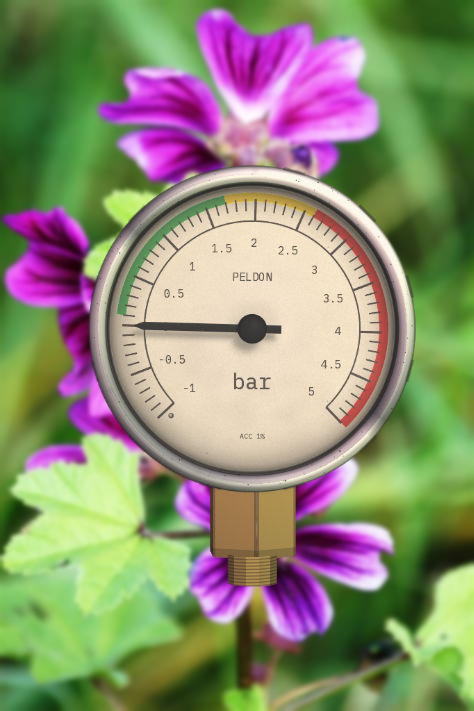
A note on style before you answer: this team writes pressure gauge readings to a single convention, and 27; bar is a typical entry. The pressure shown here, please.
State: 0; bar
